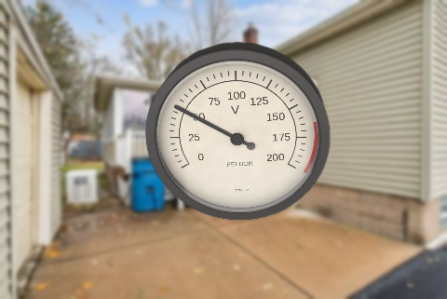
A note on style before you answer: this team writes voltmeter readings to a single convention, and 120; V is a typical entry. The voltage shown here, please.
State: 50; V
